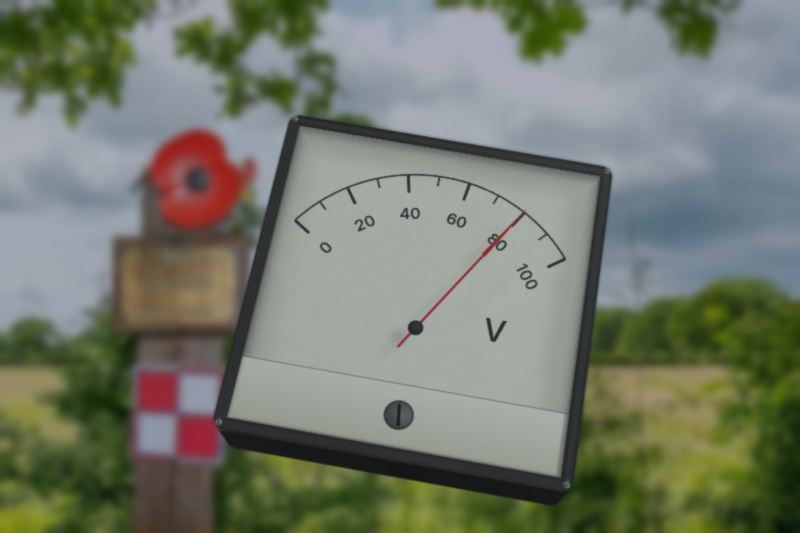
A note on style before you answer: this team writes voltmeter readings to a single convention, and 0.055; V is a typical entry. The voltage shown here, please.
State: 80; V
